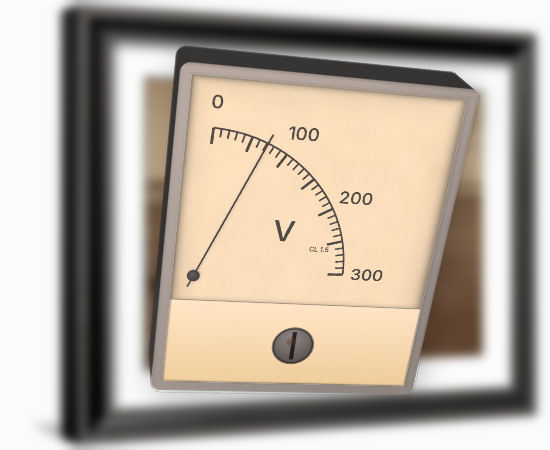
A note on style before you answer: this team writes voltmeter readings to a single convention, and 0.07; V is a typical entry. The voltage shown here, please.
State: 70; V
